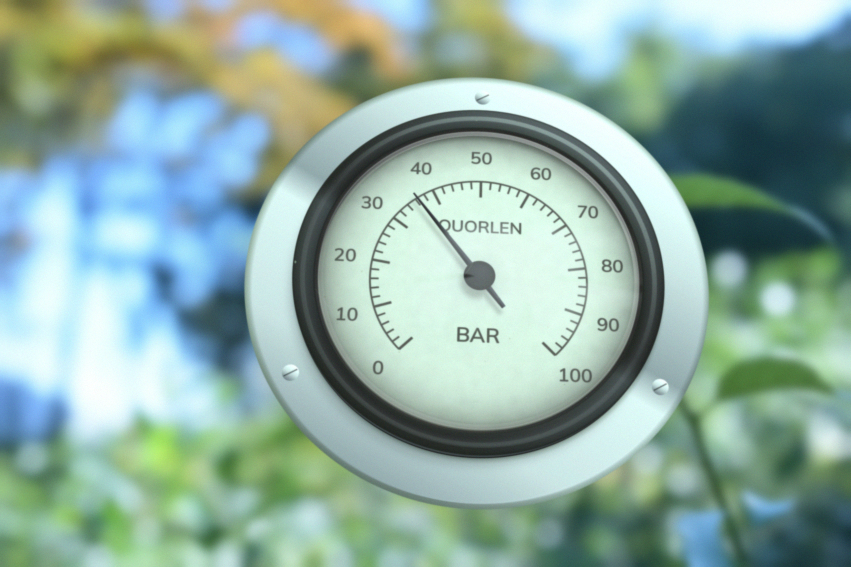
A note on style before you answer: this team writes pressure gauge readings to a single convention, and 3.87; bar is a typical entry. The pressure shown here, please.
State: 36; bar
